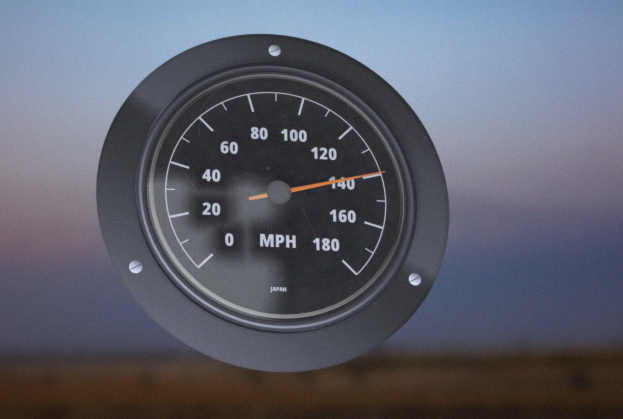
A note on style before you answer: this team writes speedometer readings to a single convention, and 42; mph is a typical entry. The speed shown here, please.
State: 140; mph
